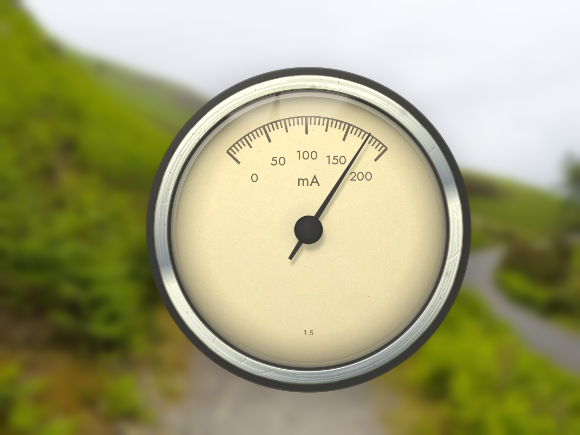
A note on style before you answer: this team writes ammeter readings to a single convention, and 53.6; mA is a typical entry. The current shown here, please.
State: 175; mA
